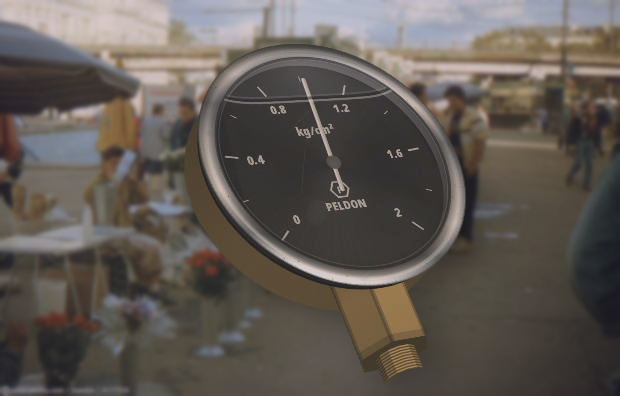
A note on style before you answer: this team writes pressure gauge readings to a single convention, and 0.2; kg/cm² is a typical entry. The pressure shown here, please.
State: 1; kg/cm²
